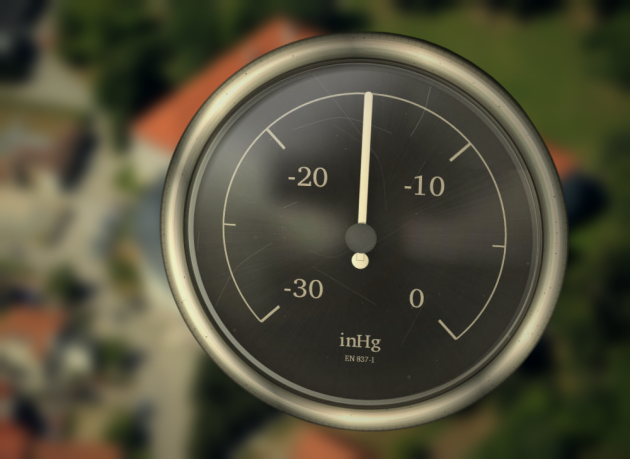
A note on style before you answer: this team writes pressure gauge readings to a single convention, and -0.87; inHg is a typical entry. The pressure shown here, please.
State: -15; inHg
